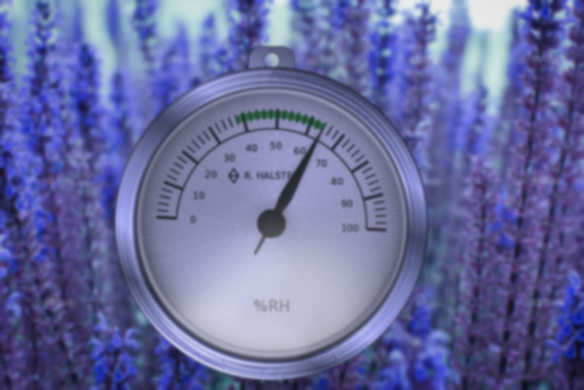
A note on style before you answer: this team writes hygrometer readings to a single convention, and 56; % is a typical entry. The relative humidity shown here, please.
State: 64; %
